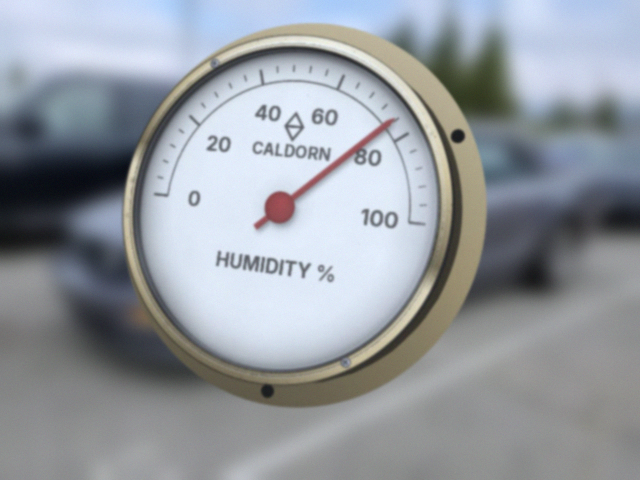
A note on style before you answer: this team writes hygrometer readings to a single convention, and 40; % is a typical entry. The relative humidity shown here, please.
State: 76; %
